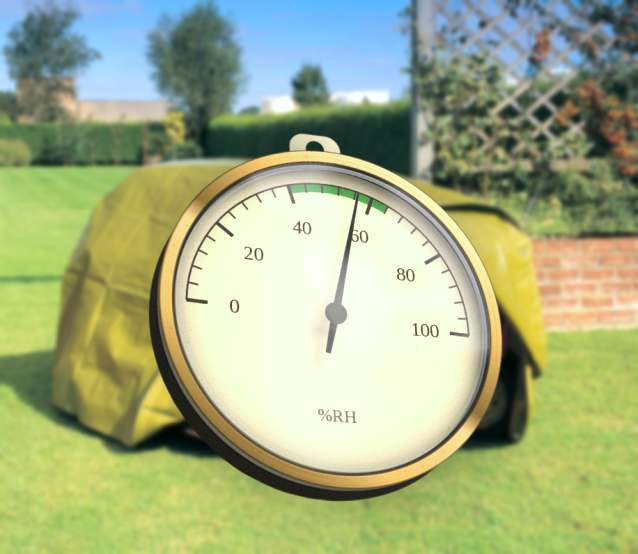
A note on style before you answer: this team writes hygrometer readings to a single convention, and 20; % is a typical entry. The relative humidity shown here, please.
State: 56; %
